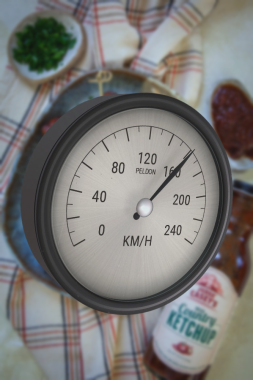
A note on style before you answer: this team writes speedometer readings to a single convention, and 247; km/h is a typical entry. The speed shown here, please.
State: 160; km/h
